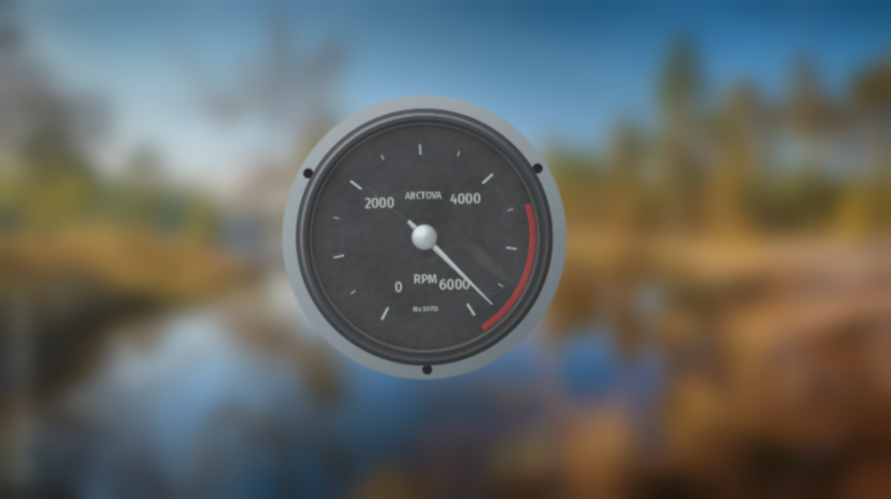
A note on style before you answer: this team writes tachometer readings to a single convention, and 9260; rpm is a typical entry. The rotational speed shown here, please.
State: 5750; rpm
